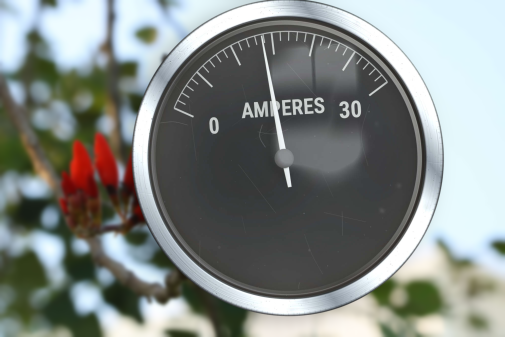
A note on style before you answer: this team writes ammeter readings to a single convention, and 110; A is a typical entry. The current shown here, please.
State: 14; A
